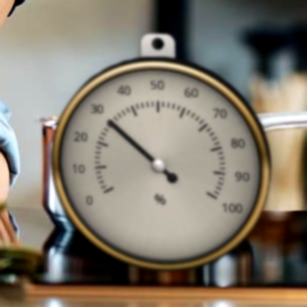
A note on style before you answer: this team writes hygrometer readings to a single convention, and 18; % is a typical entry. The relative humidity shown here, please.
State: 30; %
